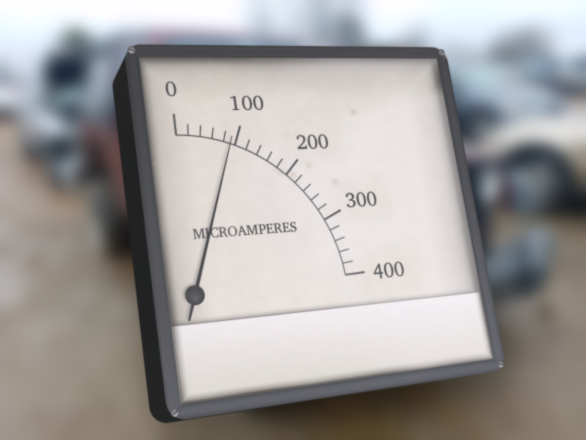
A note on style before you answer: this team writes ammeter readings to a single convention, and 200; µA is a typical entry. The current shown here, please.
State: 90; µA
